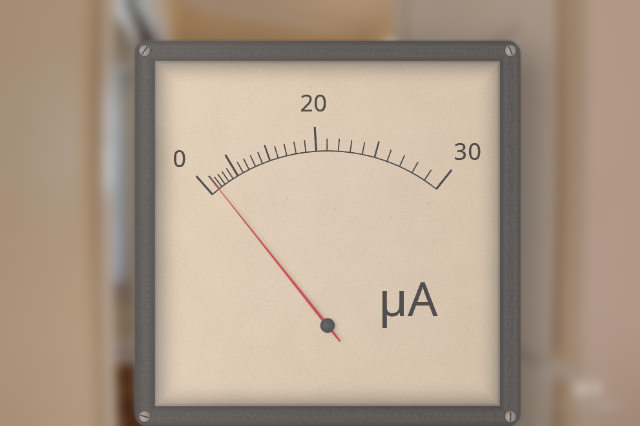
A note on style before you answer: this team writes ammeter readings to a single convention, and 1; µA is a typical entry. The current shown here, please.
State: 5; µA
